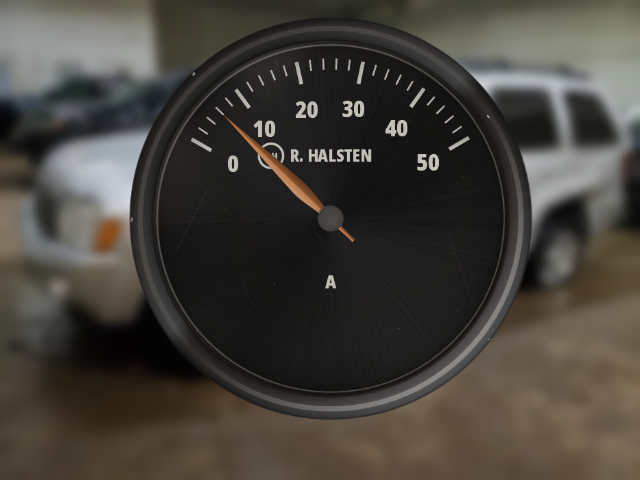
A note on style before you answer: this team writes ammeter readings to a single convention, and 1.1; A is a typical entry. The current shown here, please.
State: 6; A
